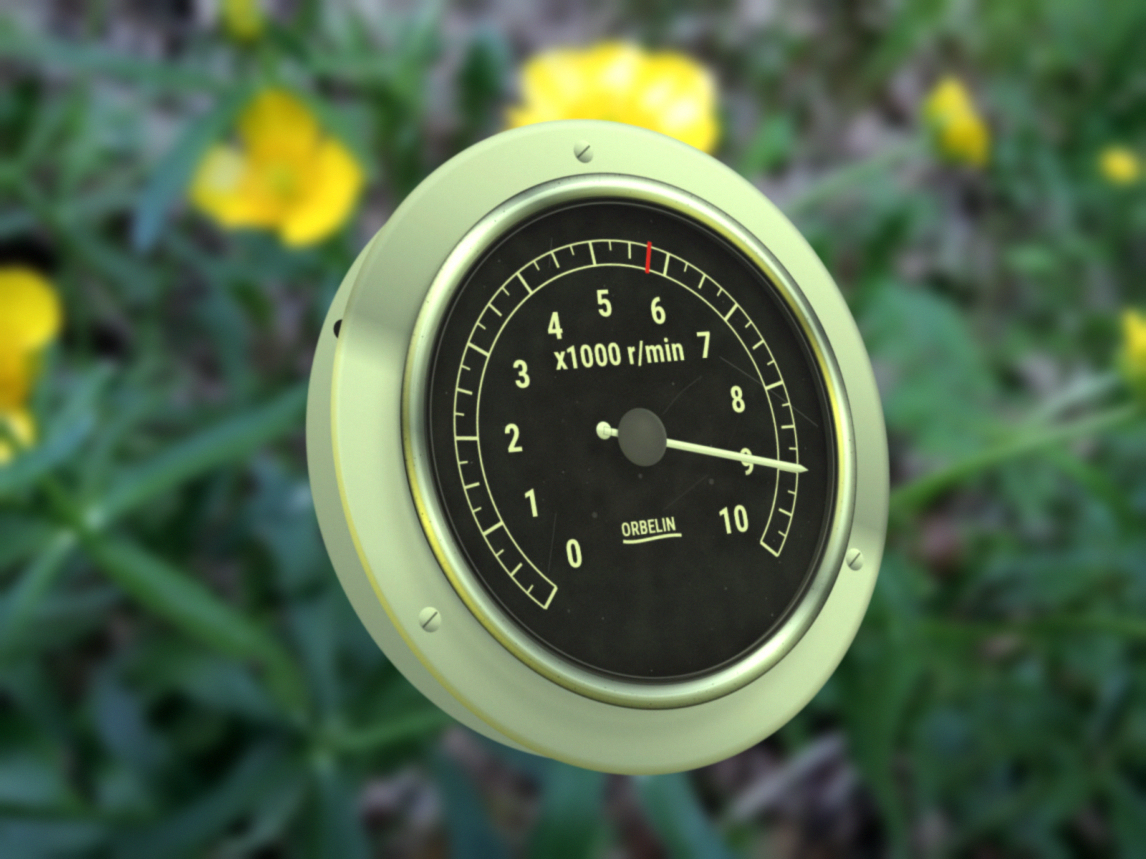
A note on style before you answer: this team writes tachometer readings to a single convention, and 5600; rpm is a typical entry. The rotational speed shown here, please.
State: 9000; rpm
